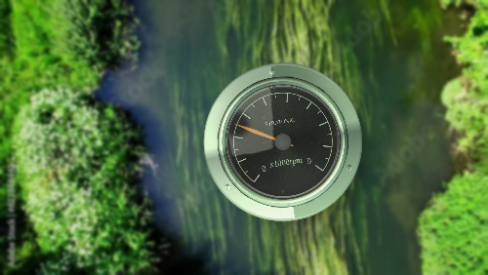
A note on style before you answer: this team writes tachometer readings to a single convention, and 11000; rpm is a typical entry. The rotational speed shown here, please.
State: 2500; rpm
